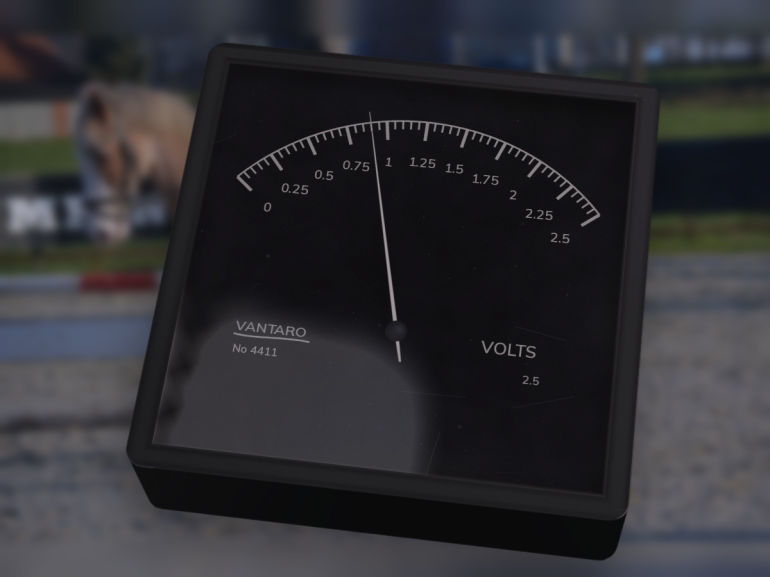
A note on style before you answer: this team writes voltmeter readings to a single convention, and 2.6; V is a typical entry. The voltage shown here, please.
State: 0.9; V
